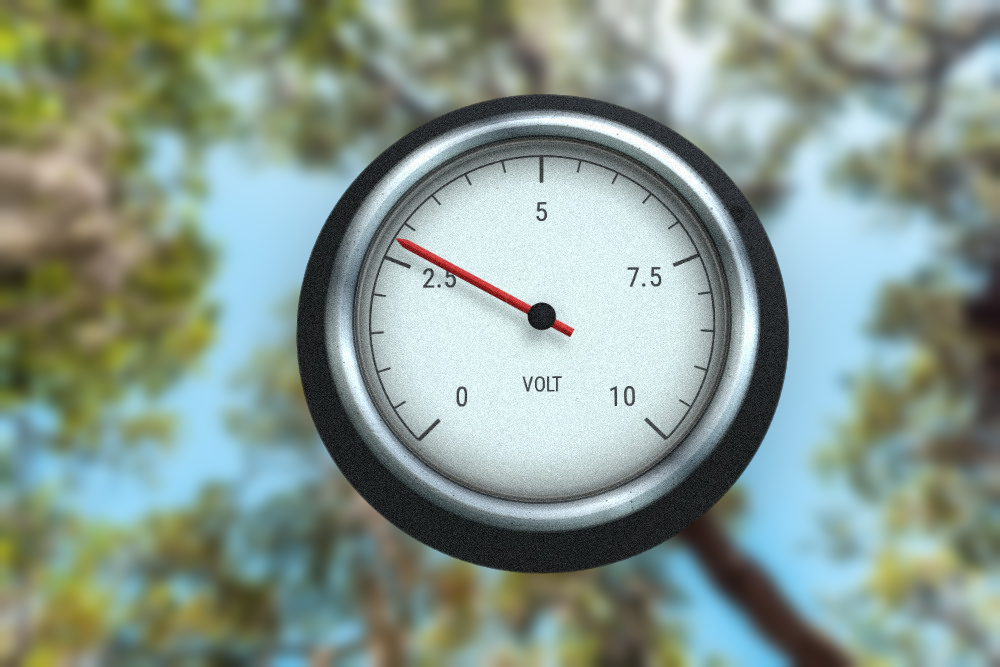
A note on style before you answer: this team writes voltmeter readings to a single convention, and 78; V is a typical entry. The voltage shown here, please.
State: 2.75; V
